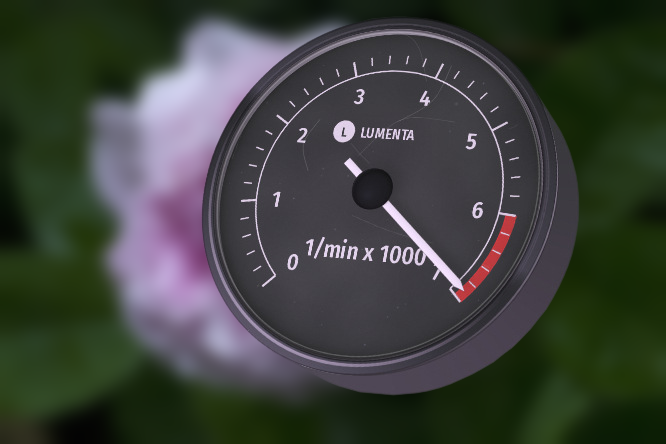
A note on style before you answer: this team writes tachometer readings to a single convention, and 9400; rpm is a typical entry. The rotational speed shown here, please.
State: 6900; rpm
